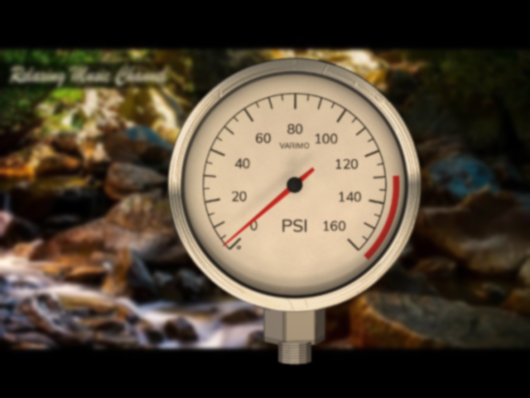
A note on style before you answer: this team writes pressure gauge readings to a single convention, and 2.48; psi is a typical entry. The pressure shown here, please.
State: 2.5; psi
